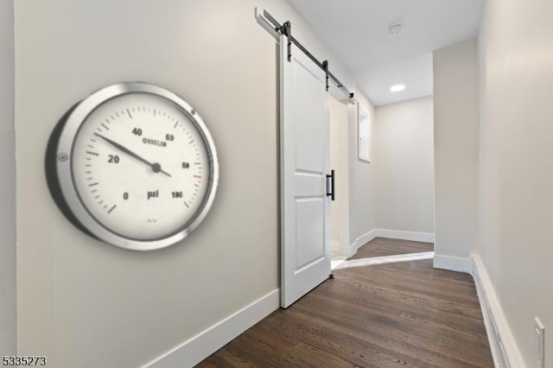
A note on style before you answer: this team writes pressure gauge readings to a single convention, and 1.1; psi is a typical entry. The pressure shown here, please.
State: 26; psi
